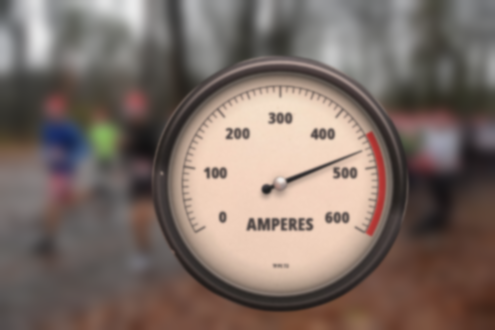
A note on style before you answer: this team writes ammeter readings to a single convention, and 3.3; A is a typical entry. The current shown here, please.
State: 470; A
